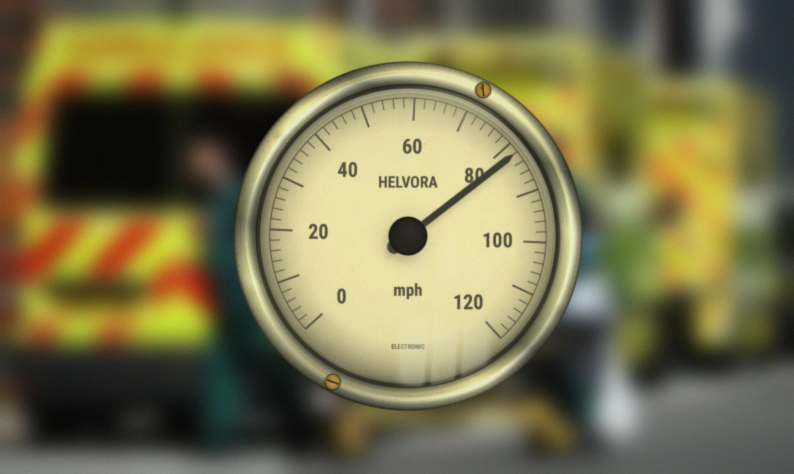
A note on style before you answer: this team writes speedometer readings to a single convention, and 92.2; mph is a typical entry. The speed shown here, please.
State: 82; mph
